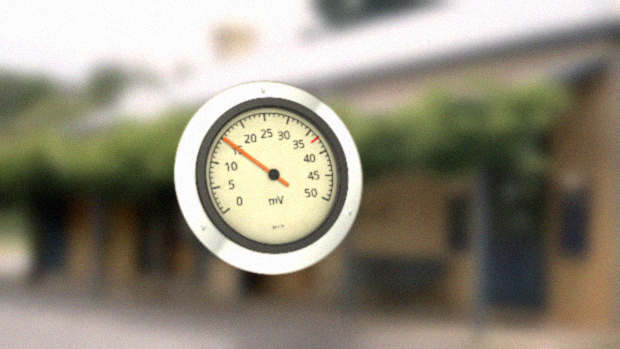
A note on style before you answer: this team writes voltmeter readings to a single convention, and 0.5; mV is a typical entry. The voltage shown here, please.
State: 15; mV
